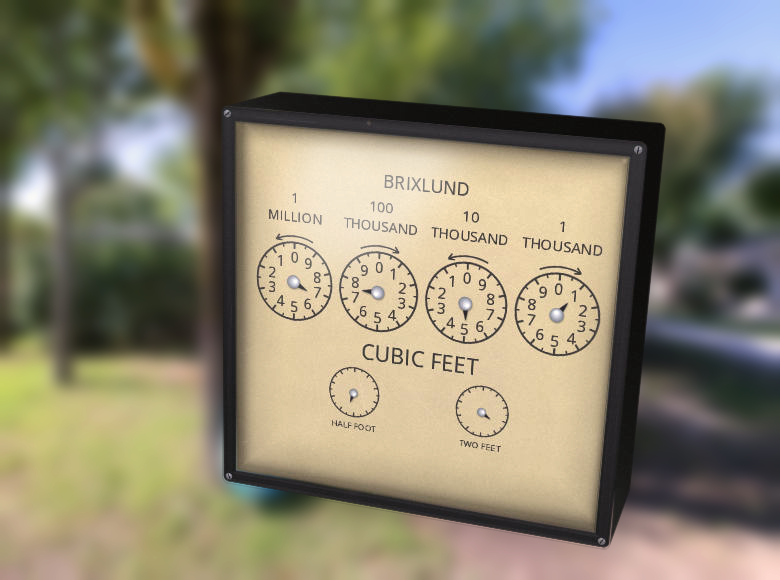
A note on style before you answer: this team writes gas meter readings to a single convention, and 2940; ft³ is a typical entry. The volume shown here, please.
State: 675100; ft³
